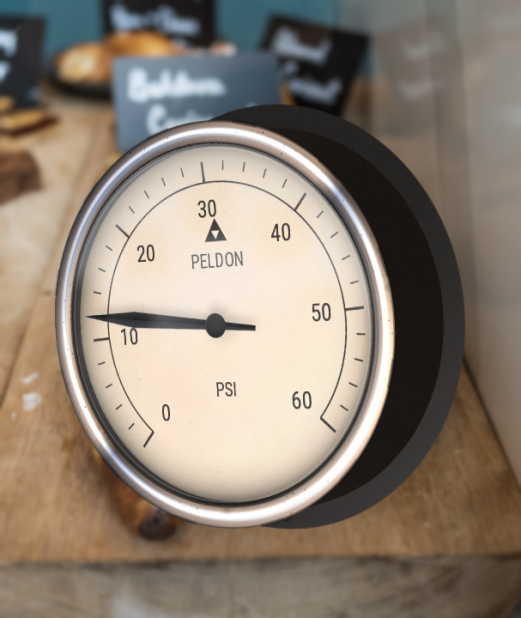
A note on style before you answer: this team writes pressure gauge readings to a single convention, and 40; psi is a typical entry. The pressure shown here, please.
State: 12; psi
